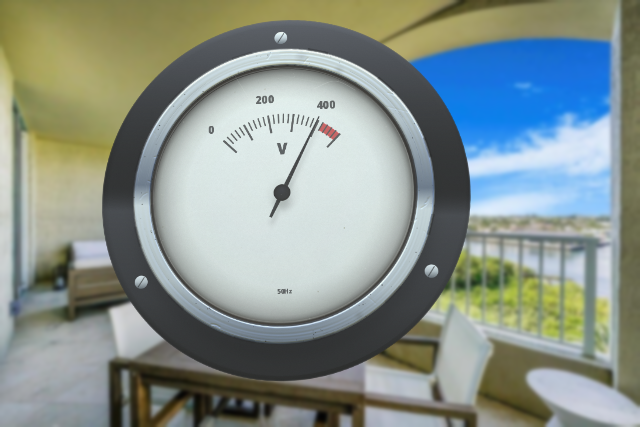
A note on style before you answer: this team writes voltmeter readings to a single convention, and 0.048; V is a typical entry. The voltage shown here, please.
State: 400; V
